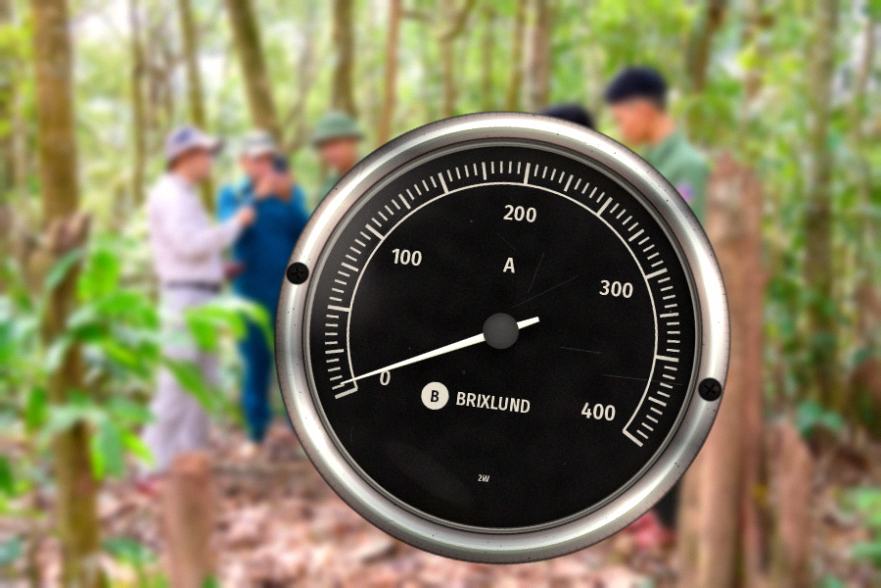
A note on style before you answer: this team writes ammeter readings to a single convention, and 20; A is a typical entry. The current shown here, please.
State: 5; A
